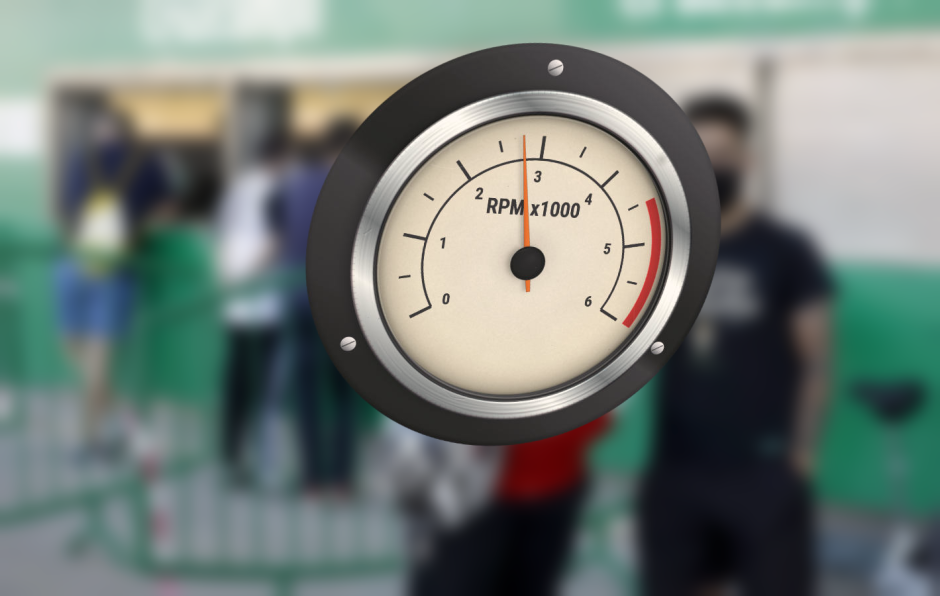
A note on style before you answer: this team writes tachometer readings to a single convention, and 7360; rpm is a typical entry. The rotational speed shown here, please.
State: 2750; rpm
